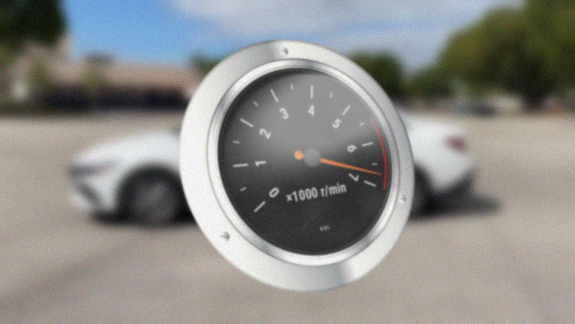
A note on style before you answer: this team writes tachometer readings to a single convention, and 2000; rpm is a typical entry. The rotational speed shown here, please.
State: 6750; rpm
